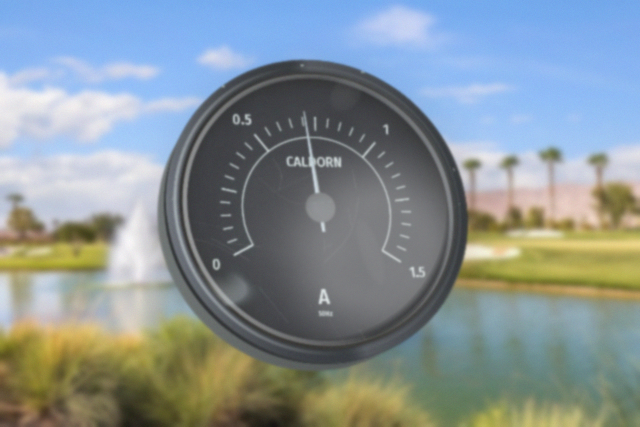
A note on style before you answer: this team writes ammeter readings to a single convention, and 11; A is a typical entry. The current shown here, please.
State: 0.7; A
